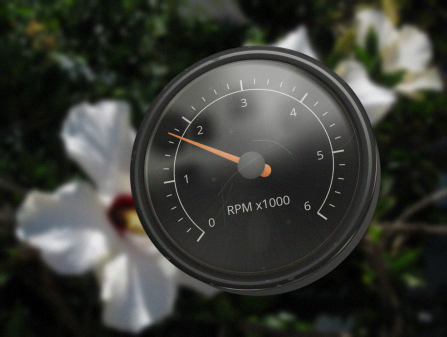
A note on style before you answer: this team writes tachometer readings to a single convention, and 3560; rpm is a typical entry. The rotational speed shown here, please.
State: 1700; rpm
